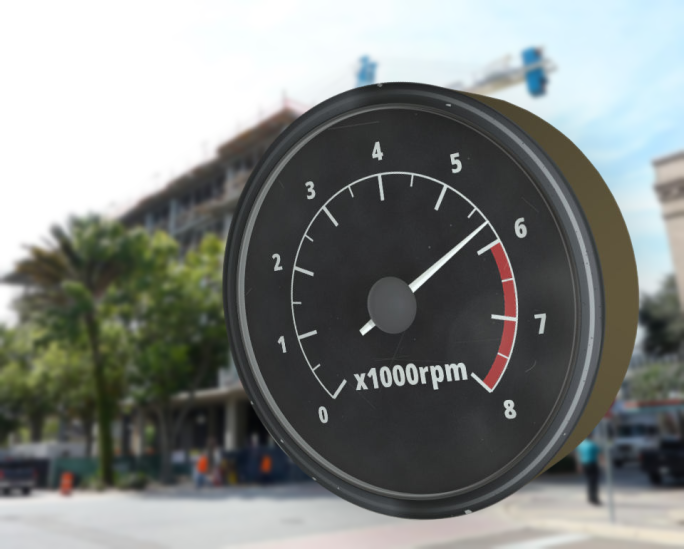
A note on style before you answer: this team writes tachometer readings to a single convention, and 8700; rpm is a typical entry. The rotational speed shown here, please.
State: 5750; rpm
